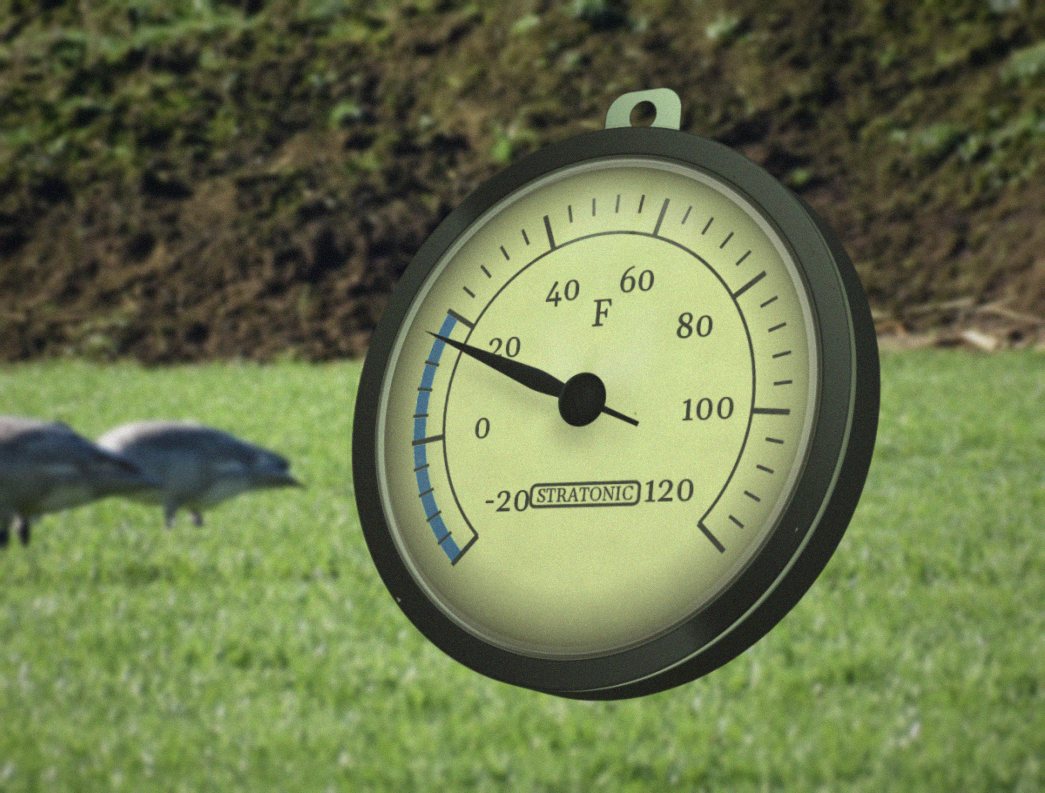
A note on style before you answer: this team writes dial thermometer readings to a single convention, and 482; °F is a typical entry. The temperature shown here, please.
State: 16; °F
